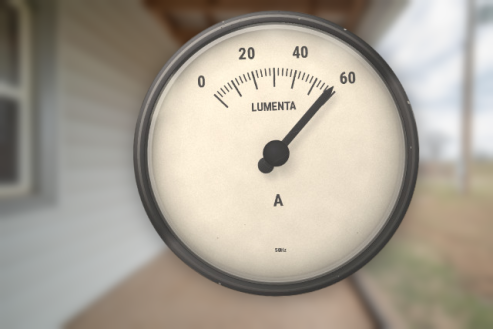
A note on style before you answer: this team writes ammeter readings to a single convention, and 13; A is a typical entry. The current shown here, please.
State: 58; A
